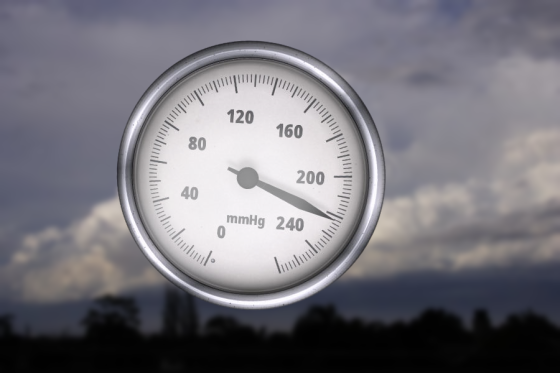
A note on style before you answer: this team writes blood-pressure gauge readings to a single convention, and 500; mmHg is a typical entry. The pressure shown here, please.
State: 222; mmHg
